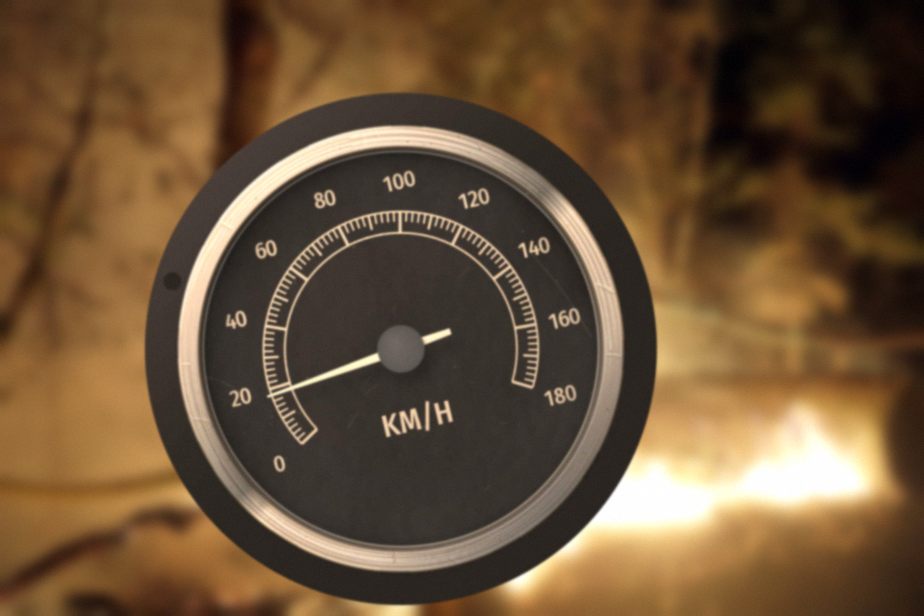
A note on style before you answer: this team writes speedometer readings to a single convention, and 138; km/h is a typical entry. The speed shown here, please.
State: 18; km/h
